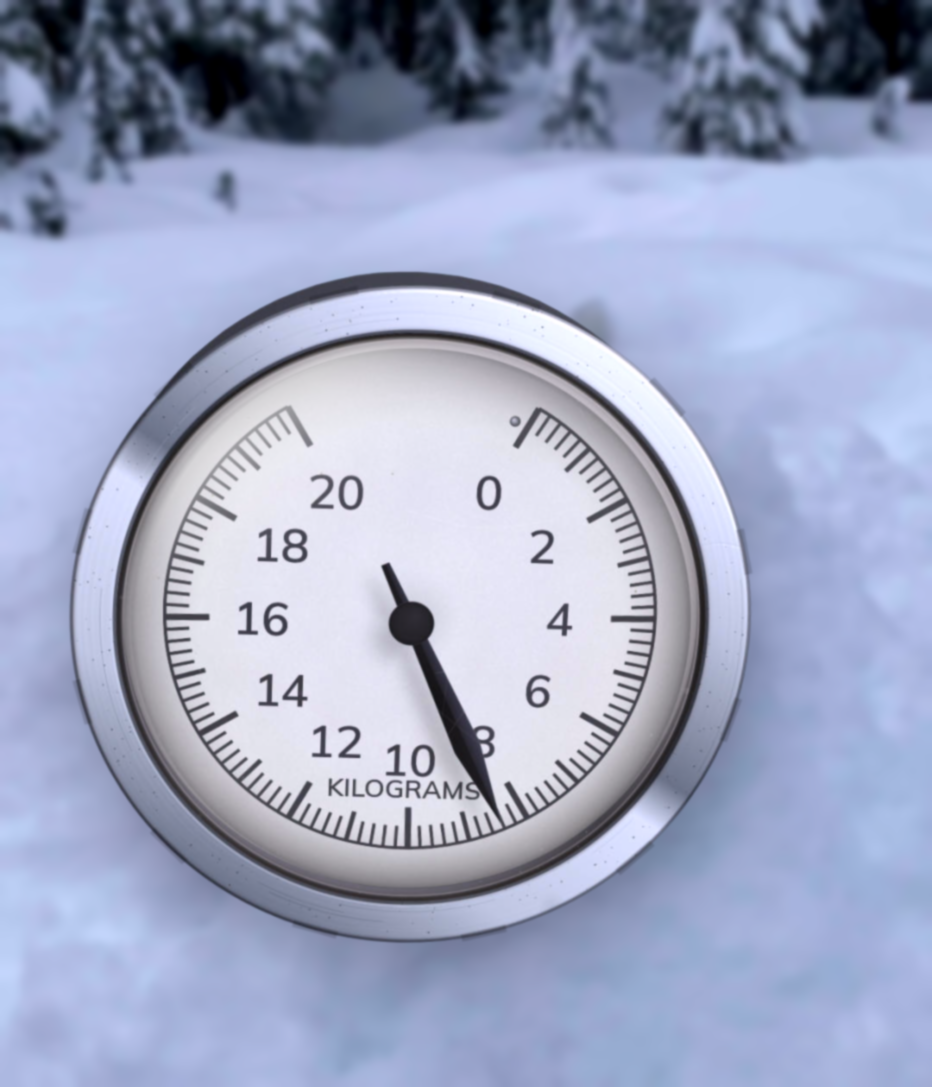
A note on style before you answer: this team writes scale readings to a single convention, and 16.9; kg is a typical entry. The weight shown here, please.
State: 8.4; kg
